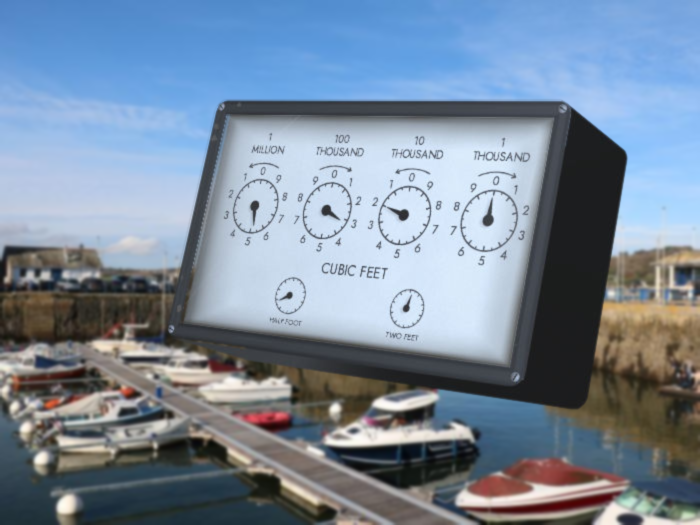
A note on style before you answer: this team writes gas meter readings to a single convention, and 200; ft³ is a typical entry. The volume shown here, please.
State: 532000; ft³
